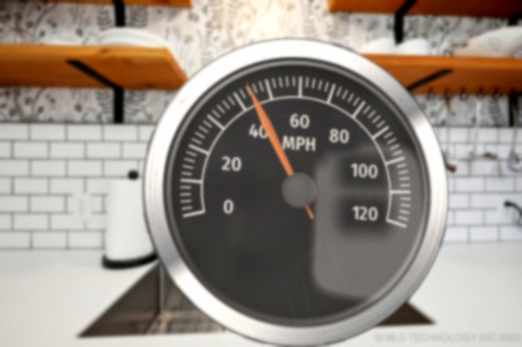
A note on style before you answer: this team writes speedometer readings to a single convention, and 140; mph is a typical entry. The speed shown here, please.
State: 44; mph
